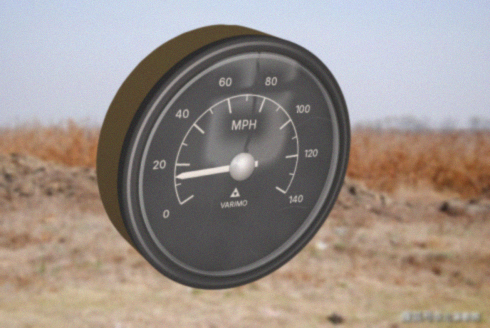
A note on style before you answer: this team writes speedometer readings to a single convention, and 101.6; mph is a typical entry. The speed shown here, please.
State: 15; mph
